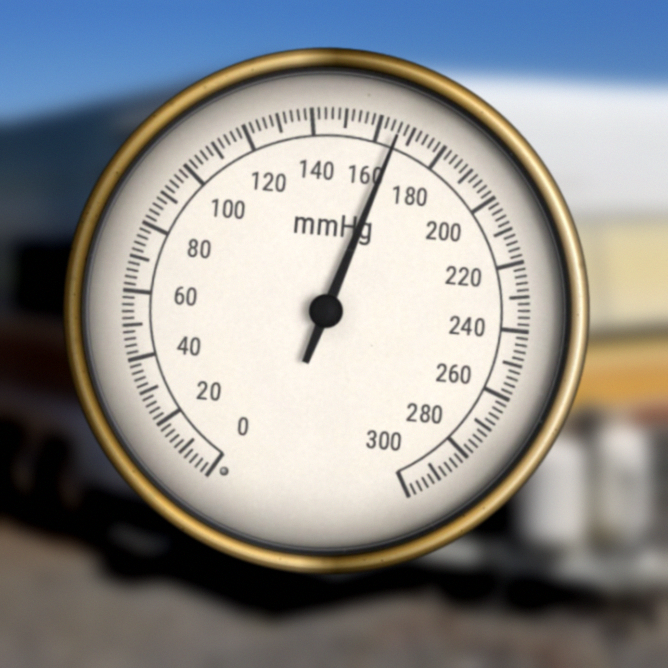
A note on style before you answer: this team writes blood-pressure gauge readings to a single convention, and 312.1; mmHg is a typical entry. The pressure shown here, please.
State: 166; mmHg
